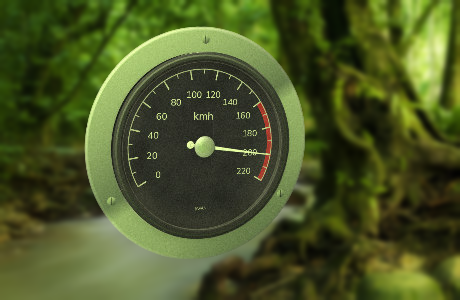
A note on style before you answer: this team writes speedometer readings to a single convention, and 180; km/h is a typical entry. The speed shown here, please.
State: 200; km/h
